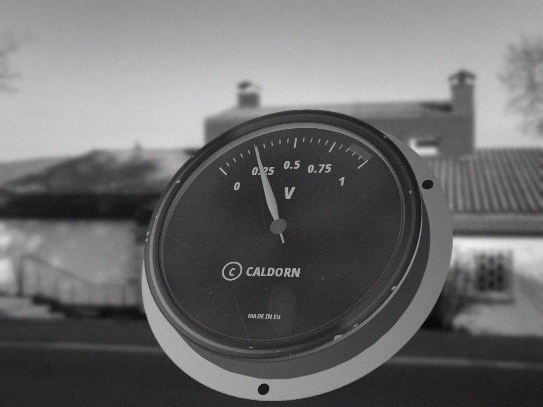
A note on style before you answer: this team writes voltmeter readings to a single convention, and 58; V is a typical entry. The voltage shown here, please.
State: 0.25; V
